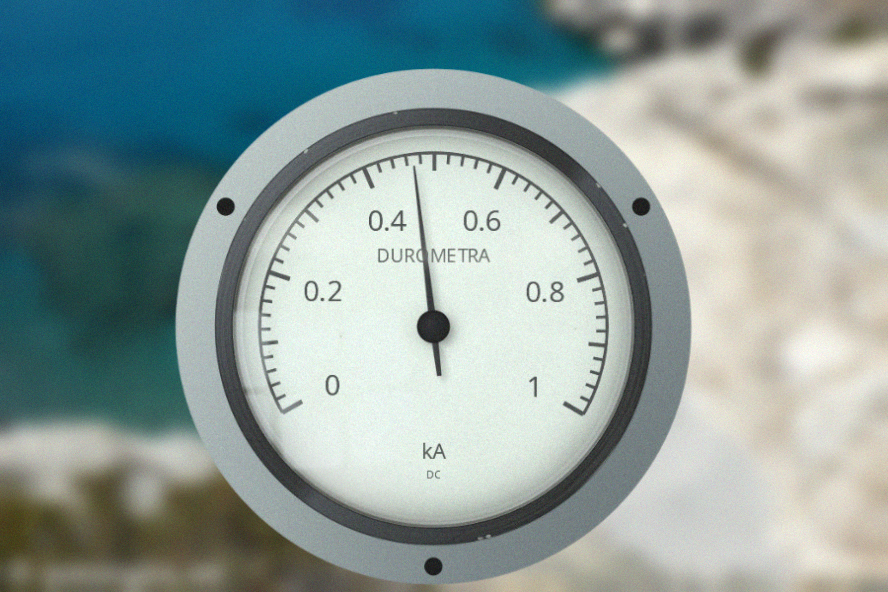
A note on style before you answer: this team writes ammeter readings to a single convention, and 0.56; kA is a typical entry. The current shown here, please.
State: 0.47; kA
